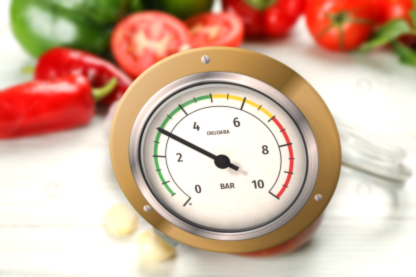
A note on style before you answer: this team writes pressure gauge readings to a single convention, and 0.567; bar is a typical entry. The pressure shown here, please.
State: 3; bar
